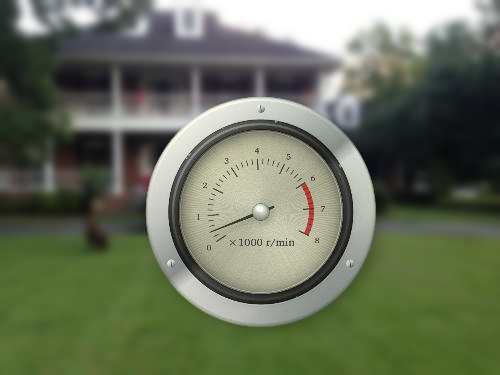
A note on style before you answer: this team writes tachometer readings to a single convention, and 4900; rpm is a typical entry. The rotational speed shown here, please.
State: 400; rpm
